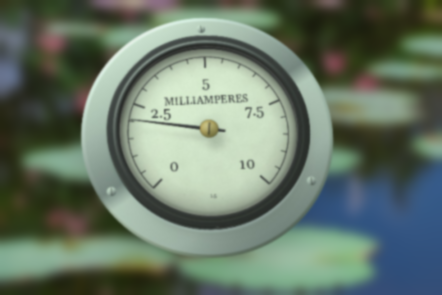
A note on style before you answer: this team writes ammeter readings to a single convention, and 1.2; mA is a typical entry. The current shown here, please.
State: 2; mA
